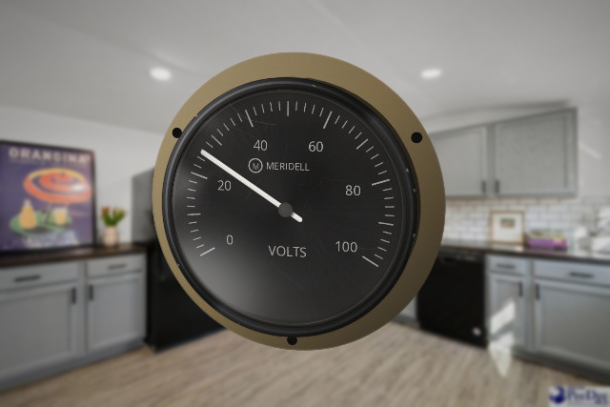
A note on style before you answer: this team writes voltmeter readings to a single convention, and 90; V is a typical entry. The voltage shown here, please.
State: 26; V
